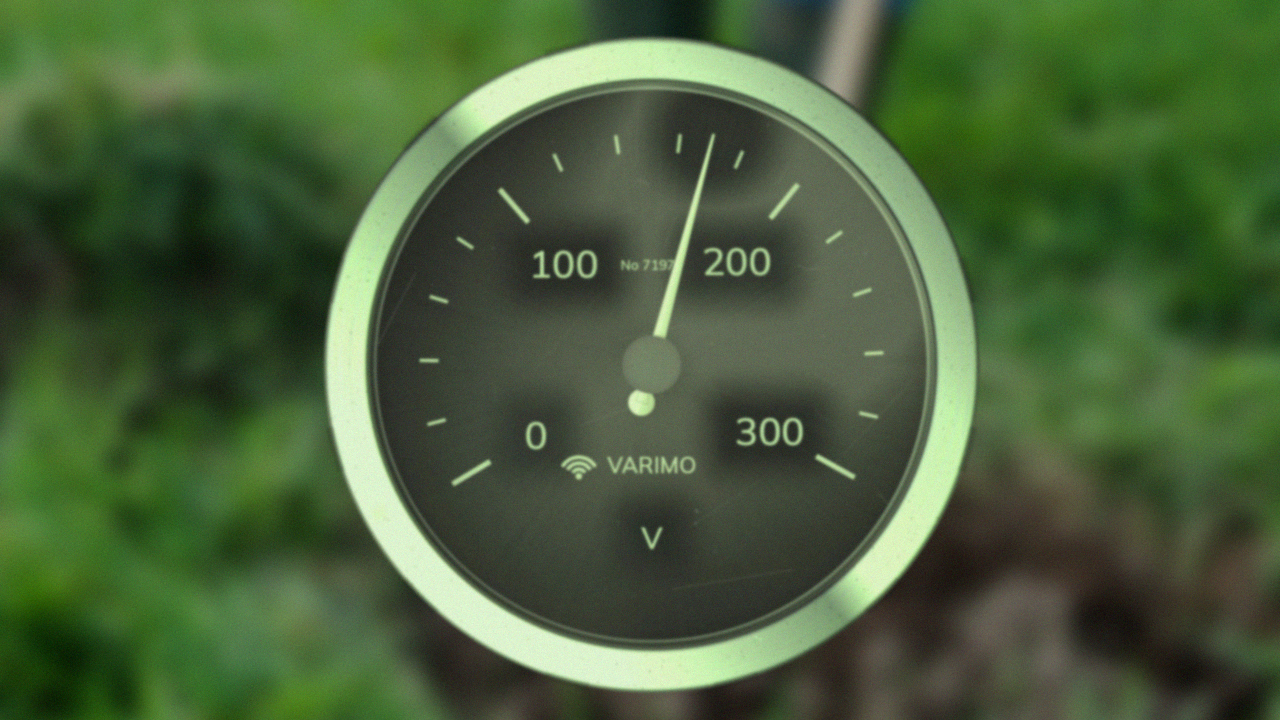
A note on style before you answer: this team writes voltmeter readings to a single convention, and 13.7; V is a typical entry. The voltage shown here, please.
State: 170; V
